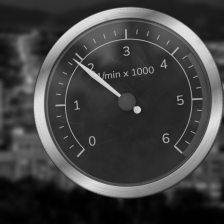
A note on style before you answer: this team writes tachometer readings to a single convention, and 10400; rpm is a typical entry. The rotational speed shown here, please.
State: 1900; rpm
